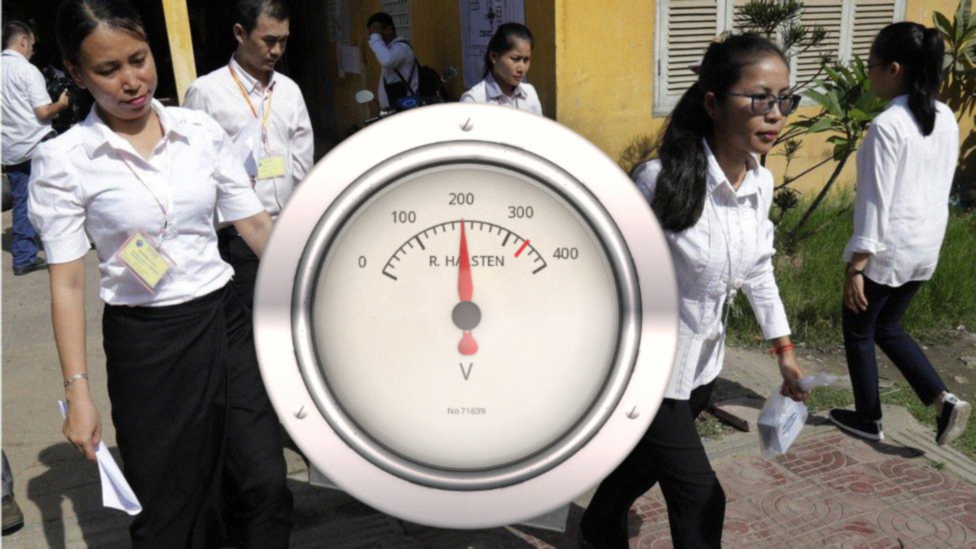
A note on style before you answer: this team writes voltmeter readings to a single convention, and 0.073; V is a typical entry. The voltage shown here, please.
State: 200; V
